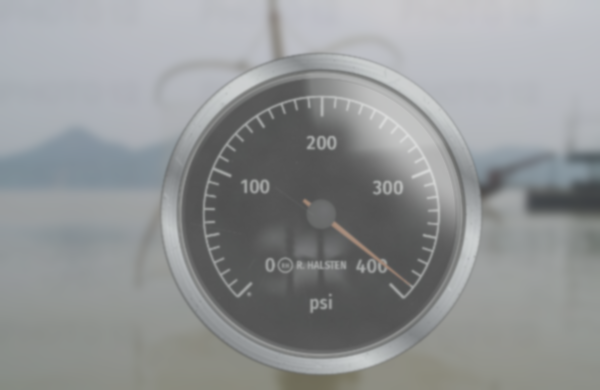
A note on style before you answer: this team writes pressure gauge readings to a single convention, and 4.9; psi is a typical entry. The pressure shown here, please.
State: 390; psi
